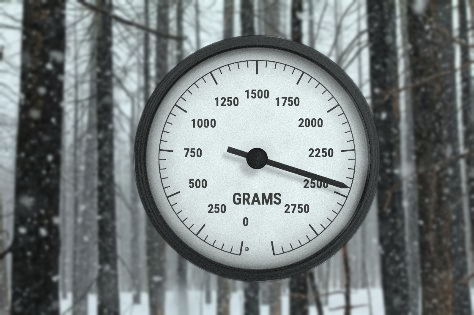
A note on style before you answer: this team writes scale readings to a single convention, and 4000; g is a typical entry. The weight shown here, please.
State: 2450; g
